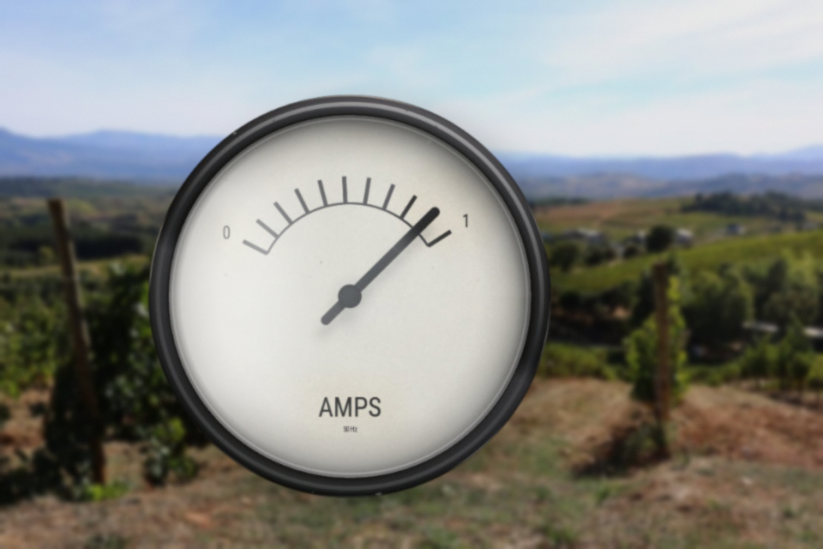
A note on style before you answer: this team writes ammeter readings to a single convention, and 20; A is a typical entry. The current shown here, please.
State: 0.9; A
